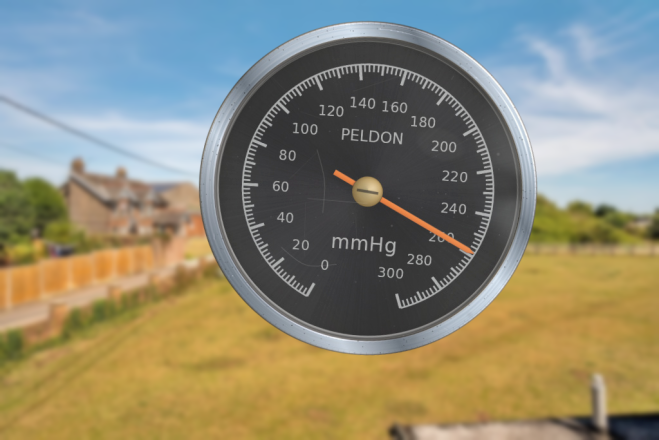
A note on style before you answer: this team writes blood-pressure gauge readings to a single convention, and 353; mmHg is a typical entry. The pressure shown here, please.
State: 258; mmHg
